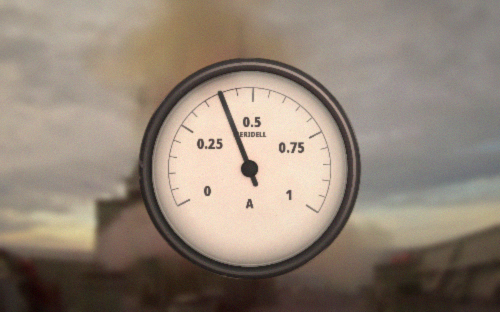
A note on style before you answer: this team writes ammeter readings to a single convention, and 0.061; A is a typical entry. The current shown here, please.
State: 0.4; A
